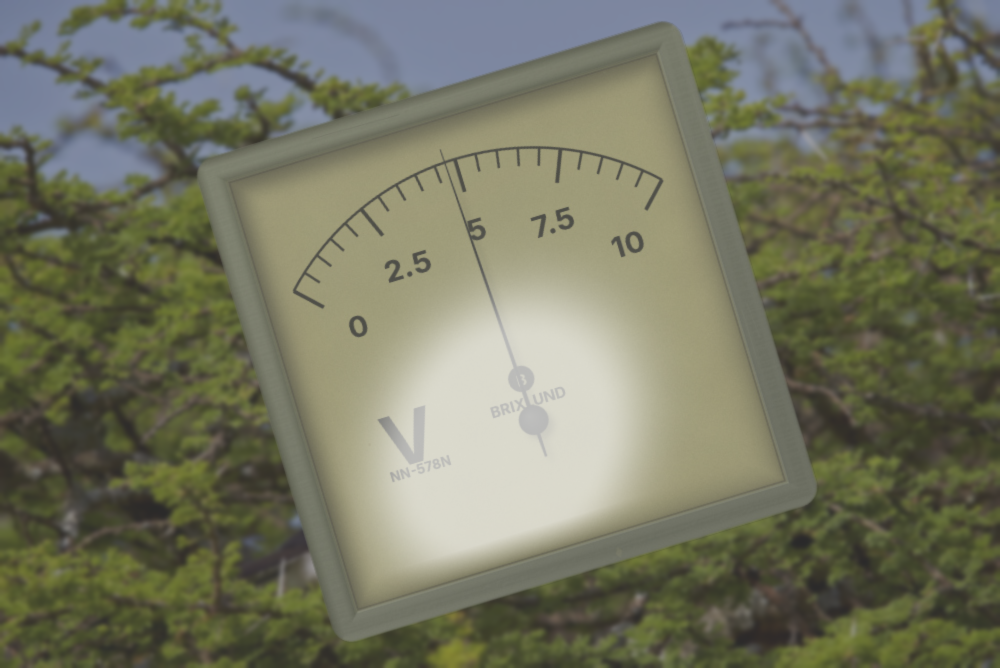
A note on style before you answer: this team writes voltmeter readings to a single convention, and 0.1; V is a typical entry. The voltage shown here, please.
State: 4.75; V
